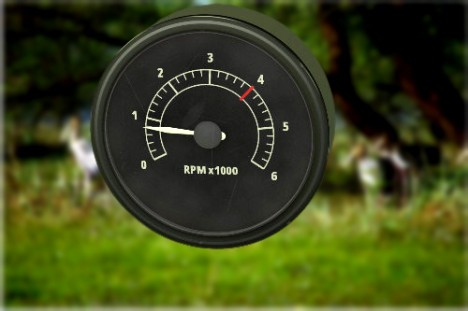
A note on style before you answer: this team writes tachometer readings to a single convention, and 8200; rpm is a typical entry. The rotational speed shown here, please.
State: 800; rpm
